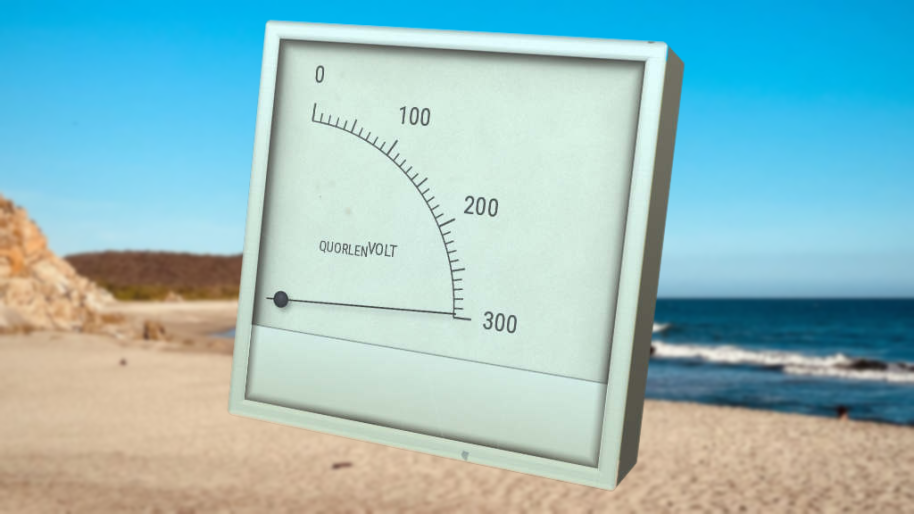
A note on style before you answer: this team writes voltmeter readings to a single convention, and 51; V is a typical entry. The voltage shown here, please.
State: 295; V
